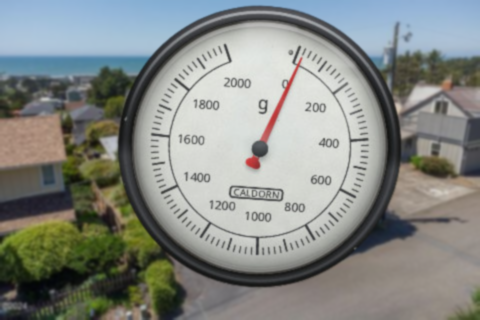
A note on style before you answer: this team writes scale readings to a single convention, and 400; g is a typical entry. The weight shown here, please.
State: 20; g
